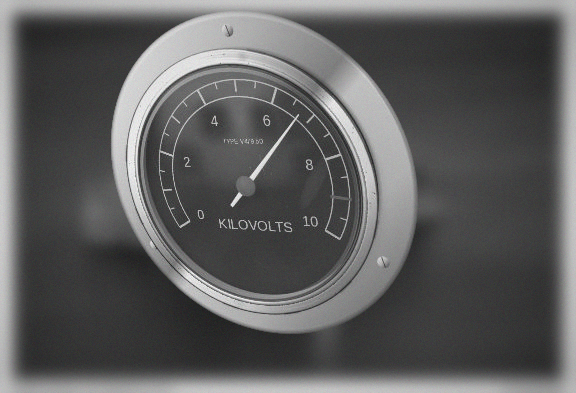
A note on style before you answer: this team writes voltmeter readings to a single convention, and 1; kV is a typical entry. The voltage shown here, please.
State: 6.75; kV
